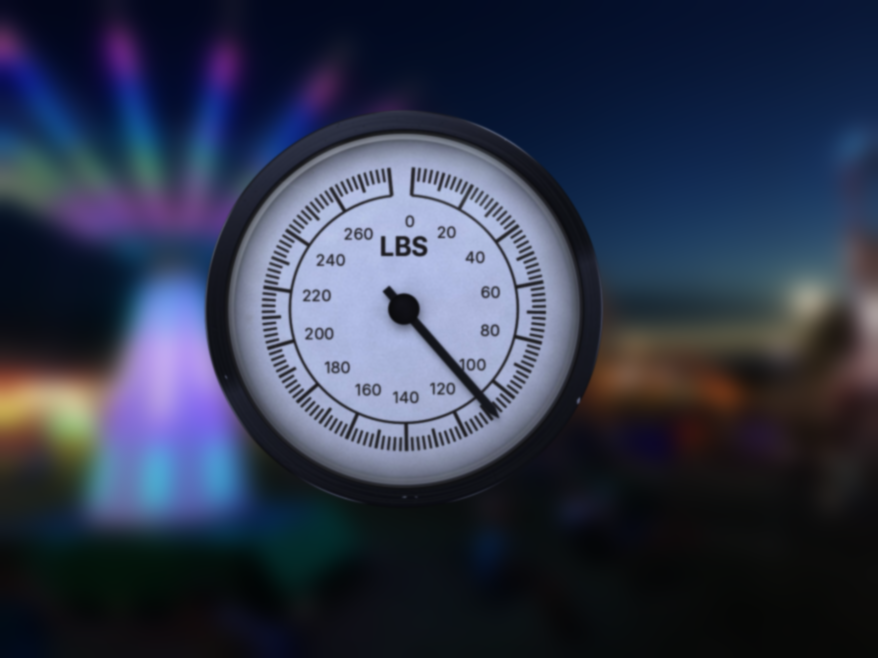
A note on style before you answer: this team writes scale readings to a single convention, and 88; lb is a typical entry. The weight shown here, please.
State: 108; lb
